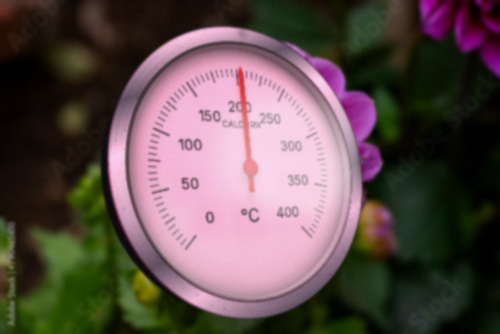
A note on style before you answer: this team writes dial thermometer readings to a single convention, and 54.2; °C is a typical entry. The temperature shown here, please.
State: 200; °C
